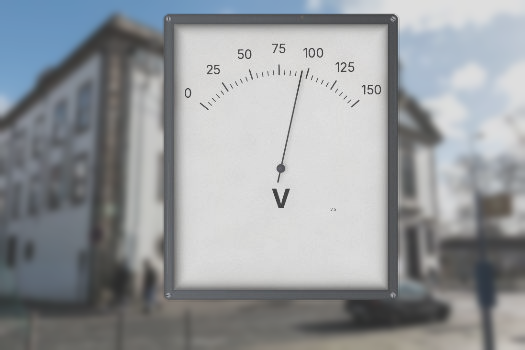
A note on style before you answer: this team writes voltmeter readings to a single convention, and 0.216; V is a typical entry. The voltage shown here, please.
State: 95; V
